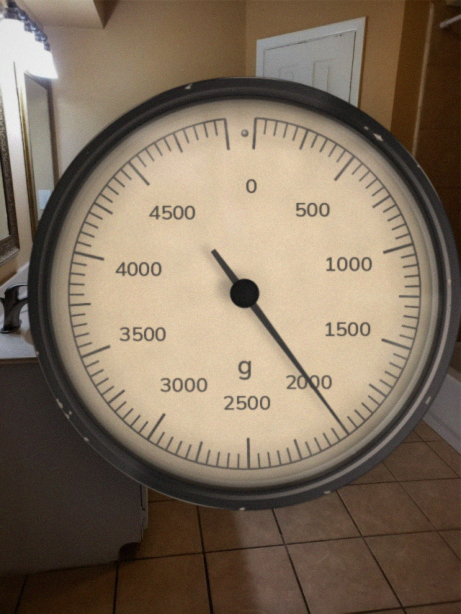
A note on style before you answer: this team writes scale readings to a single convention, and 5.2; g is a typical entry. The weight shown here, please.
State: 2000; g
